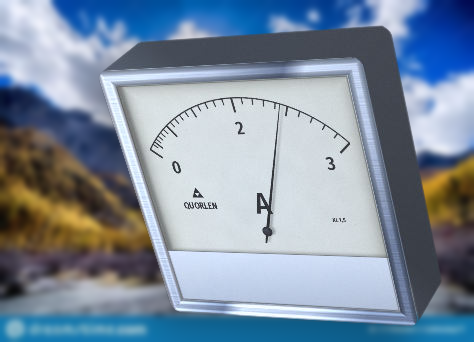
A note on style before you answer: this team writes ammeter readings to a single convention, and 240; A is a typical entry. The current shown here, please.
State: 2.45; A
